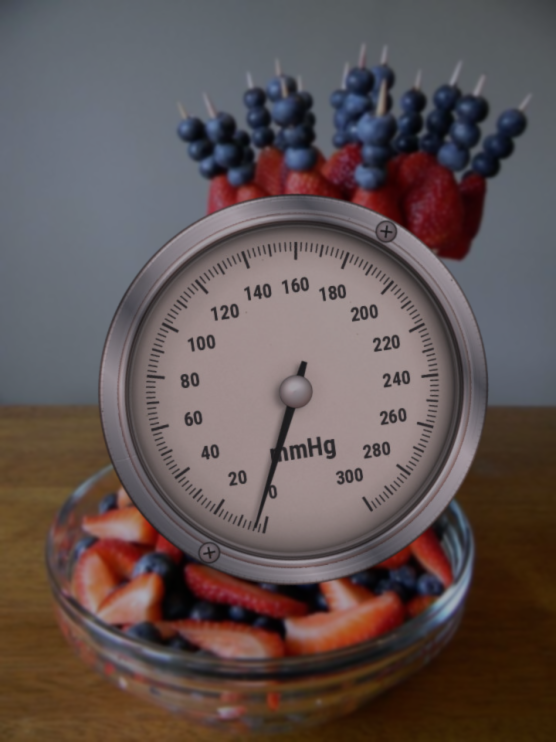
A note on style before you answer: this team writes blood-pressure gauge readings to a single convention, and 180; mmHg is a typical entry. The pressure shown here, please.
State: 4; mmHg
